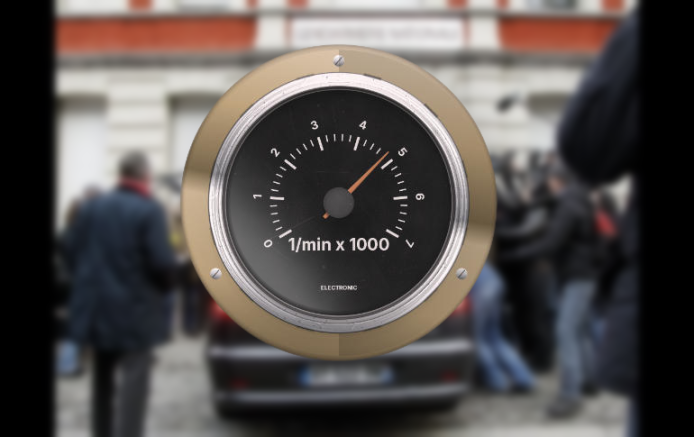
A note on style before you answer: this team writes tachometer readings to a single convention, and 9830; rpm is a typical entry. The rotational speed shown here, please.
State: 4800; rpm
